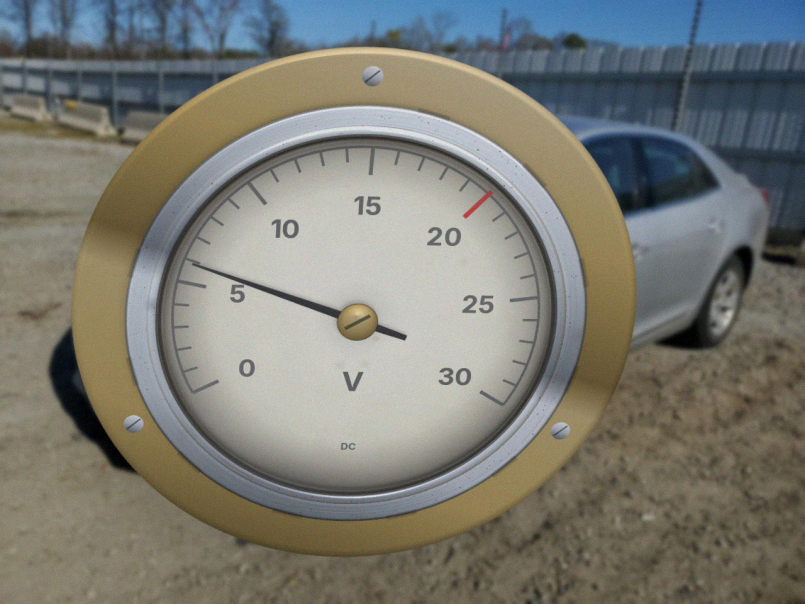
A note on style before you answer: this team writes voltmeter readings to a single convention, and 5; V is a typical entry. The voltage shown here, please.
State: 6; V
